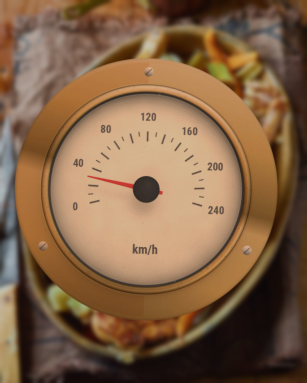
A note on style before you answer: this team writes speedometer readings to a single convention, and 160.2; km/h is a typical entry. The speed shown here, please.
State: 30; km/h
